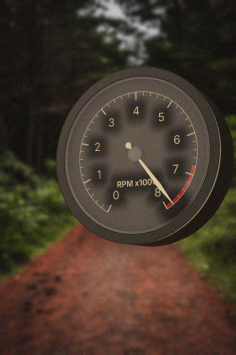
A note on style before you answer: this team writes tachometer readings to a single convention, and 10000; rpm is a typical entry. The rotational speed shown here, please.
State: 7800; rpm
